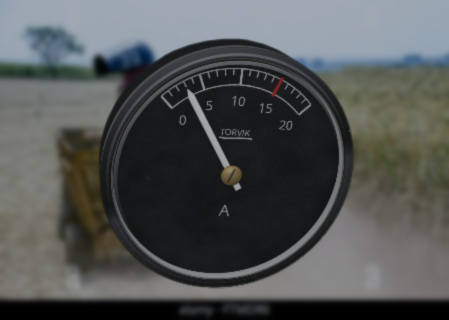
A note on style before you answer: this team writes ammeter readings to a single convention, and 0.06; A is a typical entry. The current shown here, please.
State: 3; A
